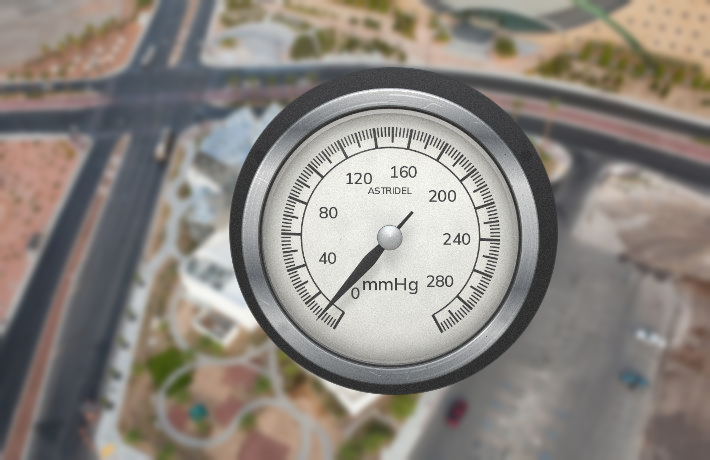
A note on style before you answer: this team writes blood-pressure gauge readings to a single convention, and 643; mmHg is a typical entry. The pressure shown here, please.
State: 10; mmHg
